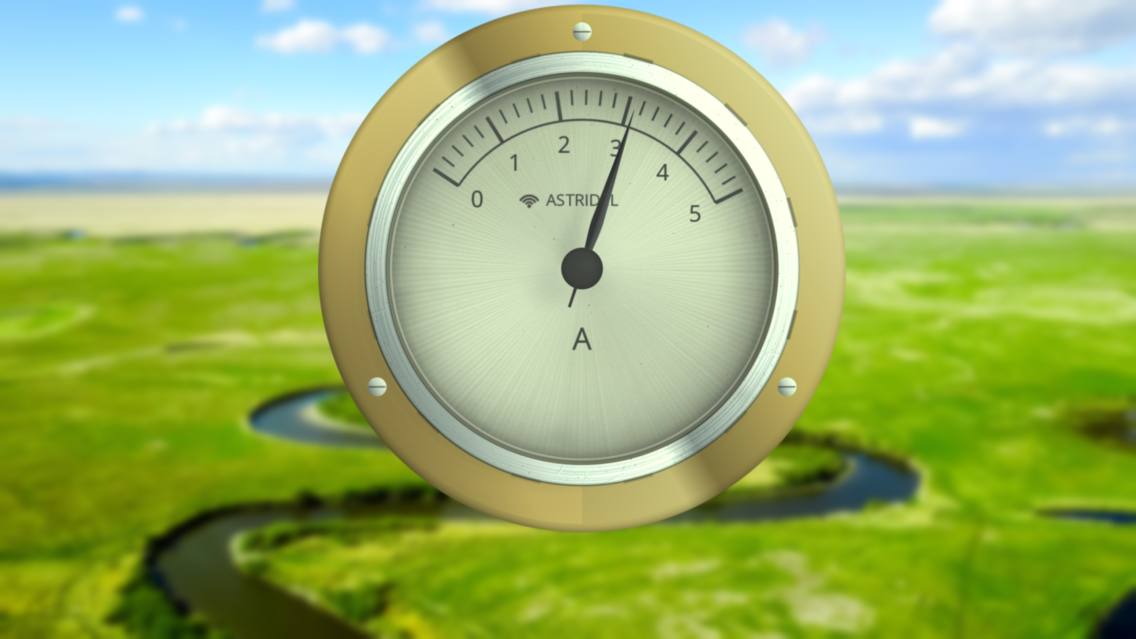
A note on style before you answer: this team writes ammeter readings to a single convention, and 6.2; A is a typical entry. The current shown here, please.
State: 3.1; A
